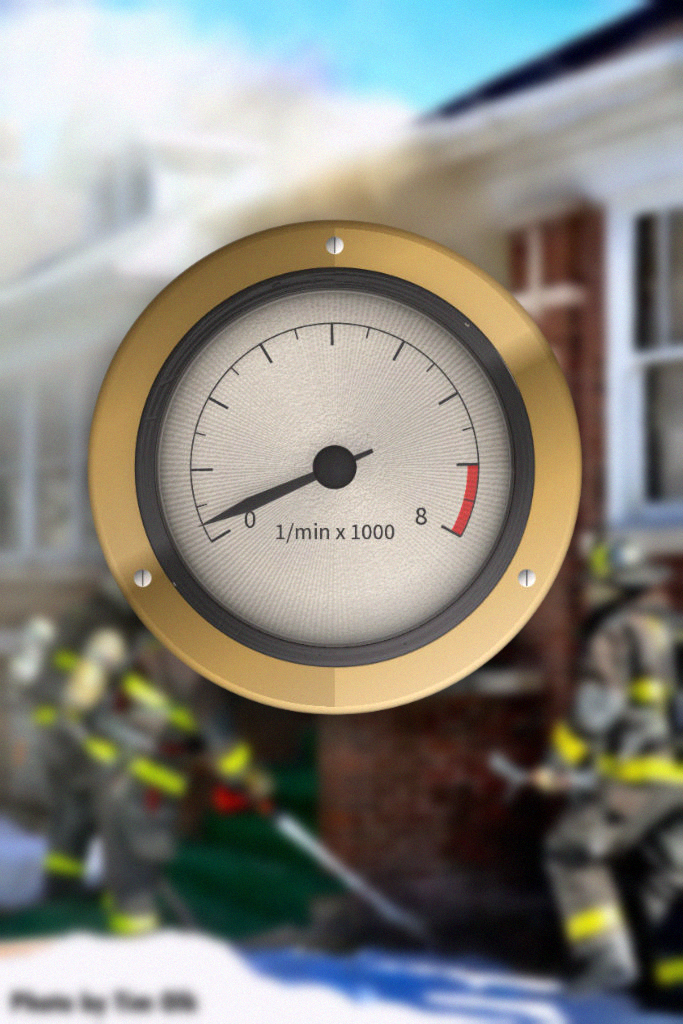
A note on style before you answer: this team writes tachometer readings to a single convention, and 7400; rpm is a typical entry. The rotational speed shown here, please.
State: 250; rpm
